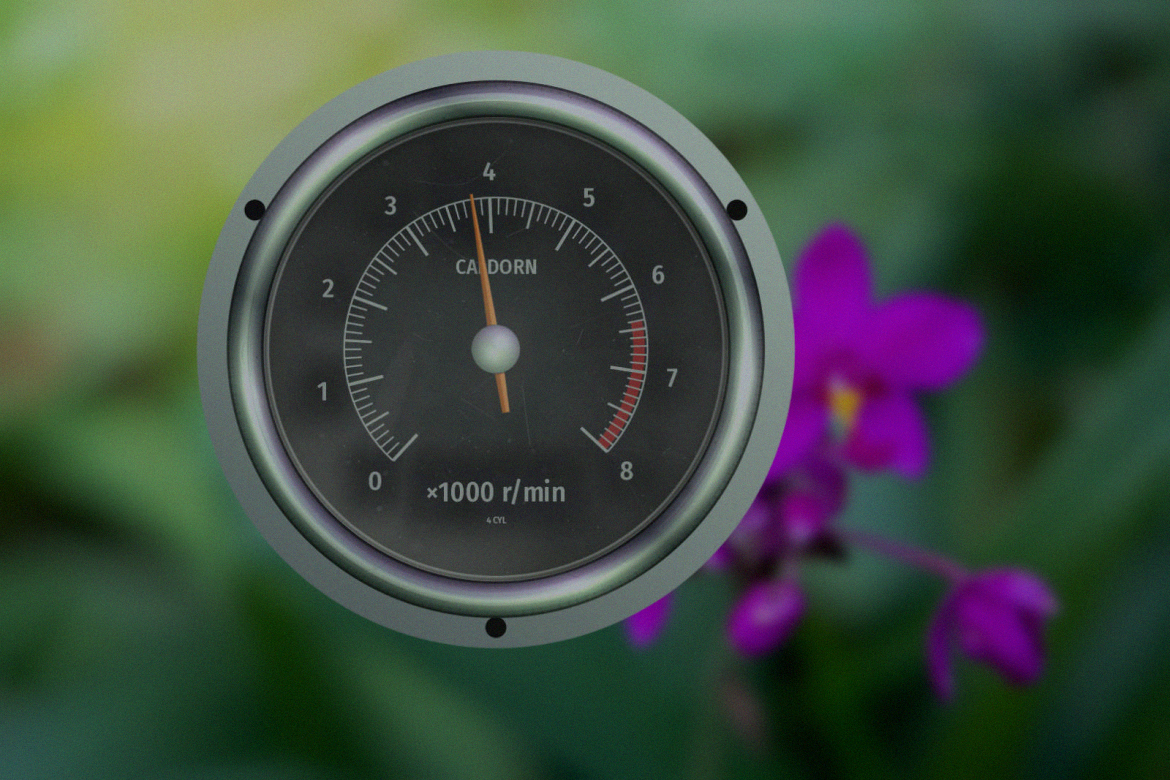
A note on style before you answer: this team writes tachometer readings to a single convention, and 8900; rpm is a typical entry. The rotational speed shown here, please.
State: 3800; rpm
